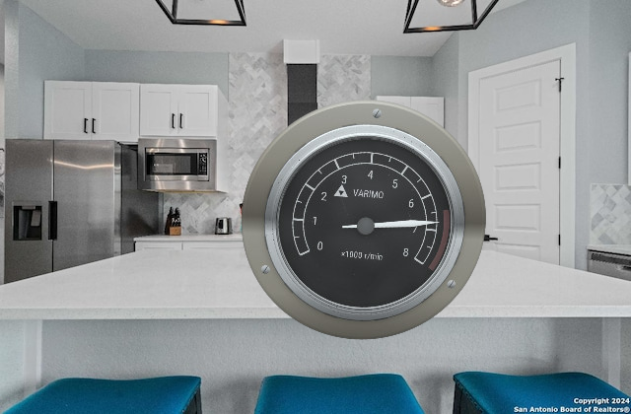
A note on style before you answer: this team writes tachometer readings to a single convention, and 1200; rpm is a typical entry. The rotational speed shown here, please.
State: 6750; rpm
